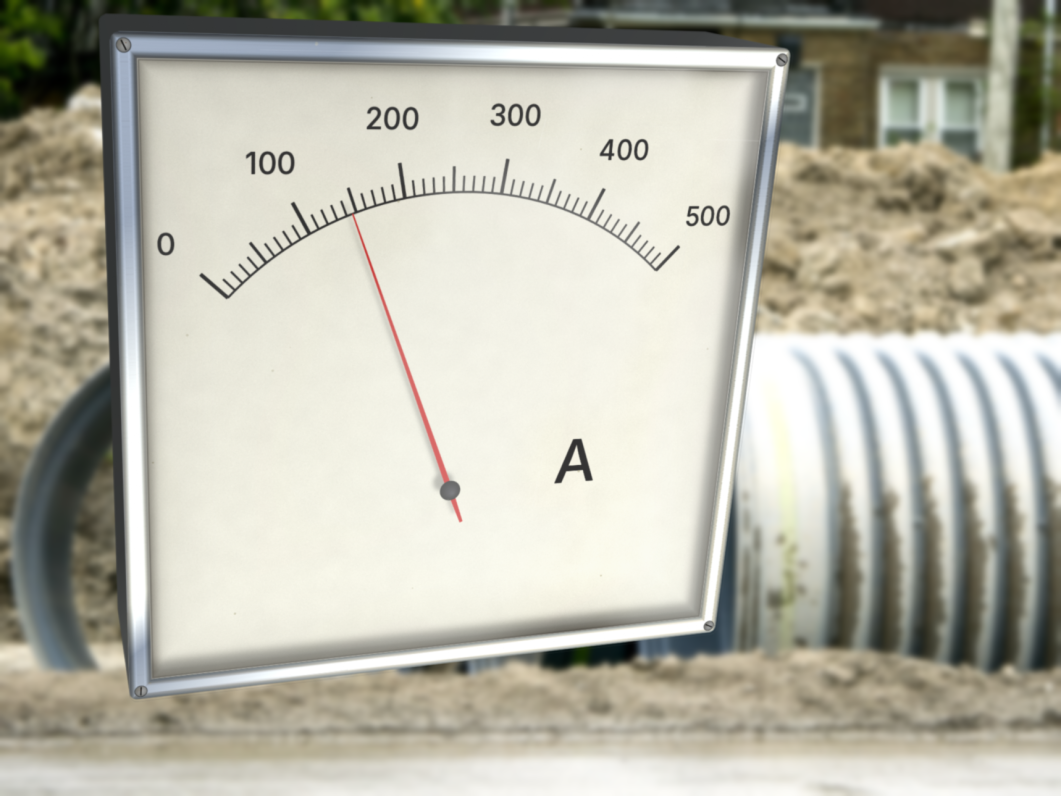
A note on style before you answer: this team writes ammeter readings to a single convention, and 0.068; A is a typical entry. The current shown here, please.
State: 145; A
